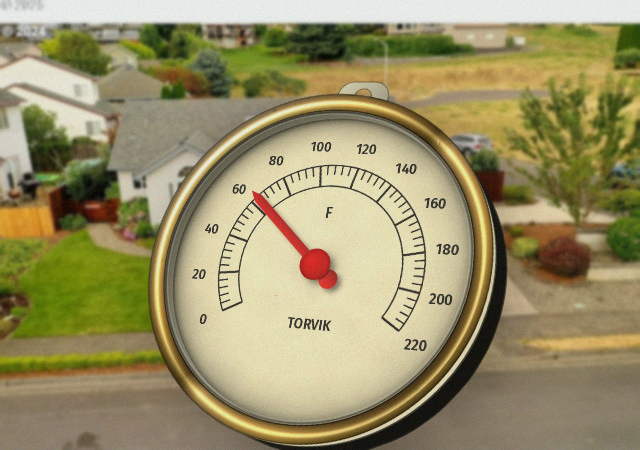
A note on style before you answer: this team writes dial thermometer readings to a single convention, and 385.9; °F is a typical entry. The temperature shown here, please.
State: 64; °F
